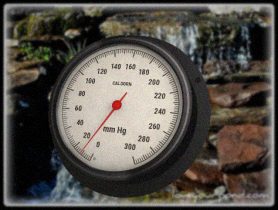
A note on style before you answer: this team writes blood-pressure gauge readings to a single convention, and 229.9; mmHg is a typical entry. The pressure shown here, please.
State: 10; mmHg
